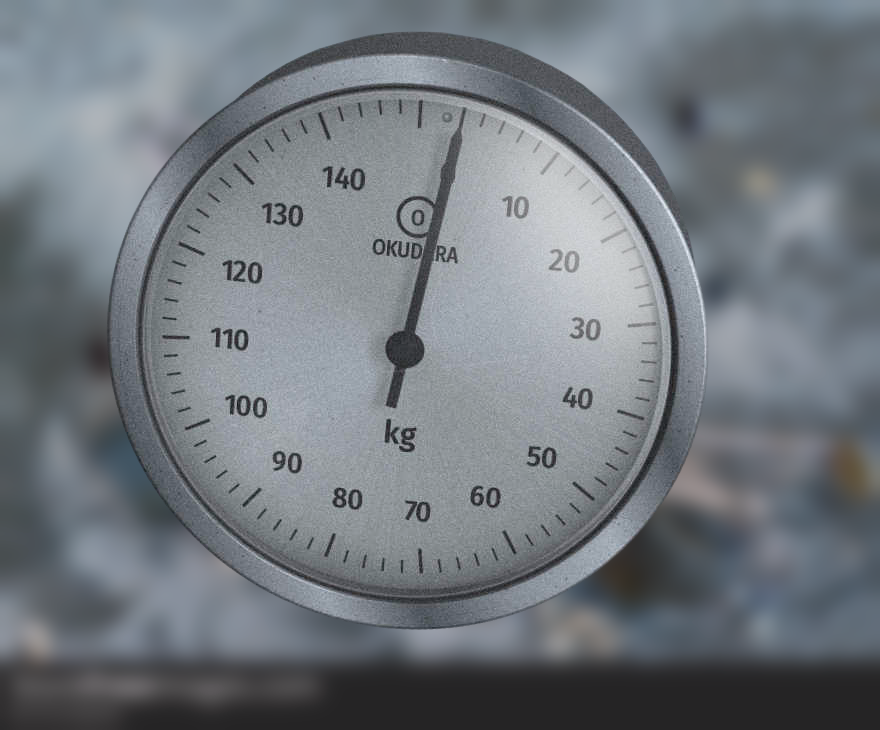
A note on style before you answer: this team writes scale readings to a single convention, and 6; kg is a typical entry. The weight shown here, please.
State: 0; kg
